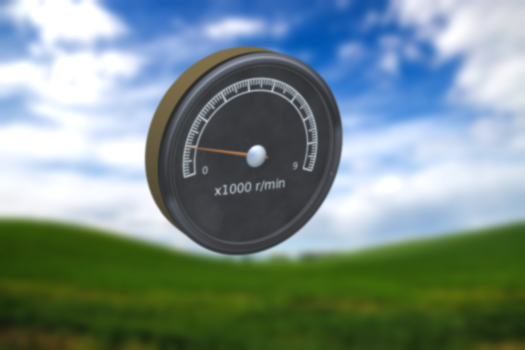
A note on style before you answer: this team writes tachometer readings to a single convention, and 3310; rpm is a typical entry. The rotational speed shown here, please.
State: 1000; rpm
